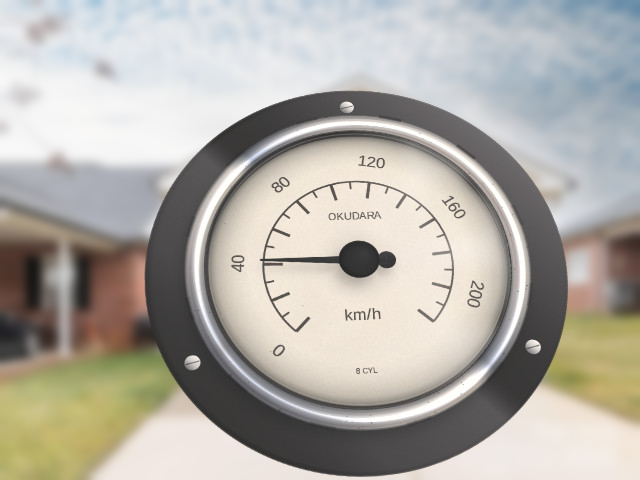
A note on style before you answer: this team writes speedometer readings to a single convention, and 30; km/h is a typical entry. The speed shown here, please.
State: 40; km/h
